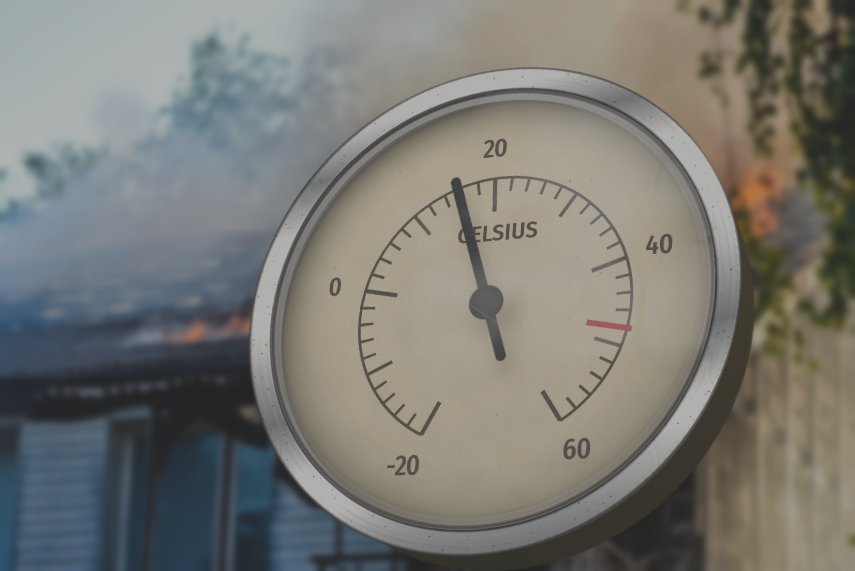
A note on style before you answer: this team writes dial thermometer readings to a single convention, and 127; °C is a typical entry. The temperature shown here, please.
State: 16; °C
